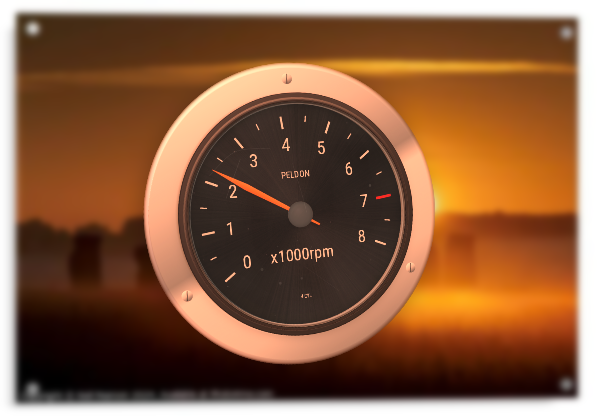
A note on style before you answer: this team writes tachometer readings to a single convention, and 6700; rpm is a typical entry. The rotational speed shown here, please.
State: 2250; rpm
